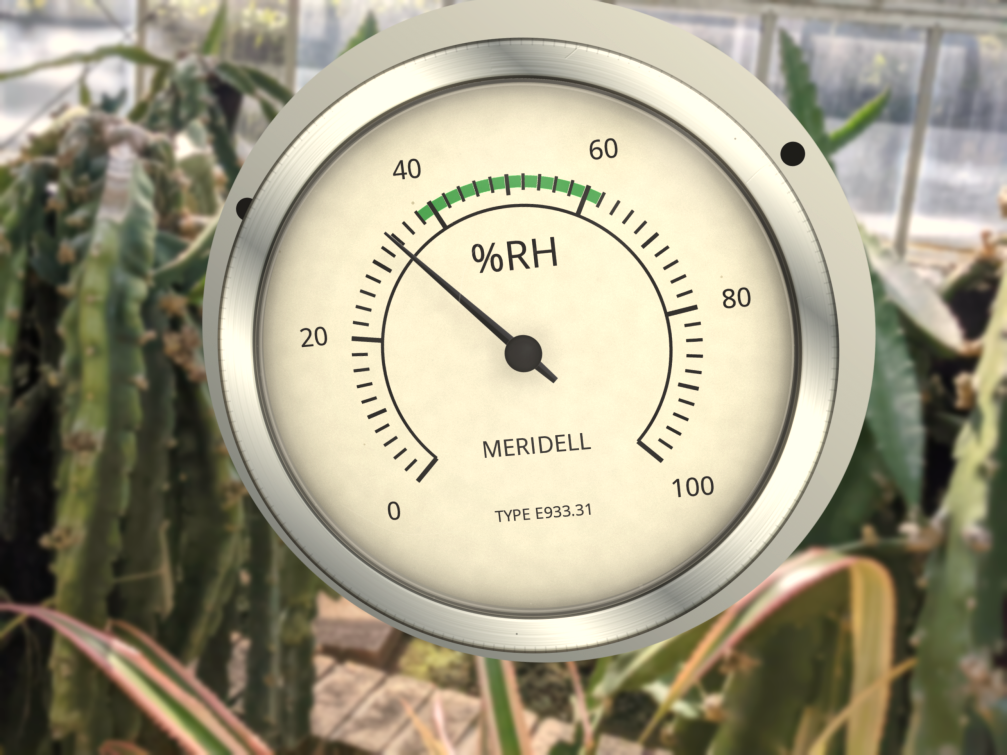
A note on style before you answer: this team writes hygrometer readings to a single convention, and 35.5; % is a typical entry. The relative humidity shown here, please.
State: 34; %
